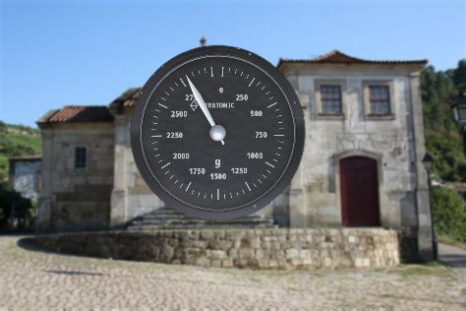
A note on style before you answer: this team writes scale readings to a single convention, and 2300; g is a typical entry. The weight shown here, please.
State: 2800; g
